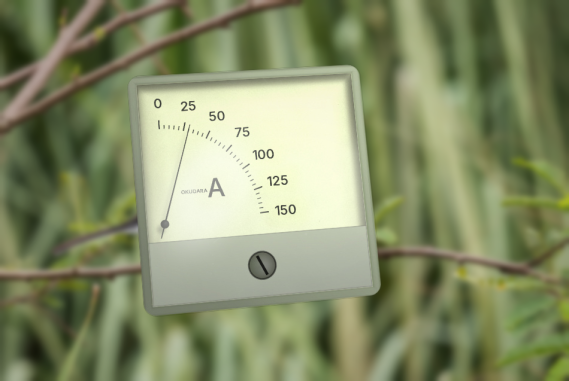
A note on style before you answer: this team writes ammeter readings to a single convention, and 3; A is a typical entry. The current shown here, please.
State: 30; A
